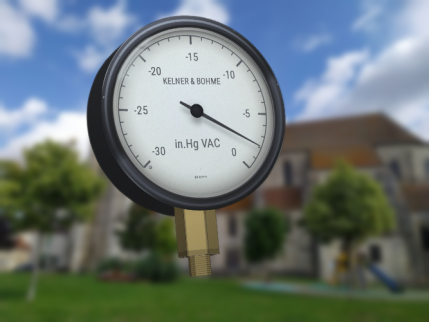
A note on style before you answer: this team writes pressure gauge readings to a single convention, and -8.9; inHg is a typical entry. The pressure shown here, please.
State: -2; inHg
